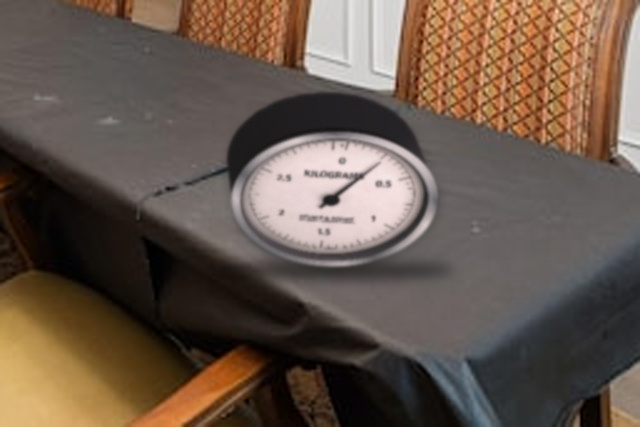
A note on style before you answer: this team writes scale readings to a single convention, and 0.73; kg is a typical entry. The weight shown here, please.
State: 0.25; kg
